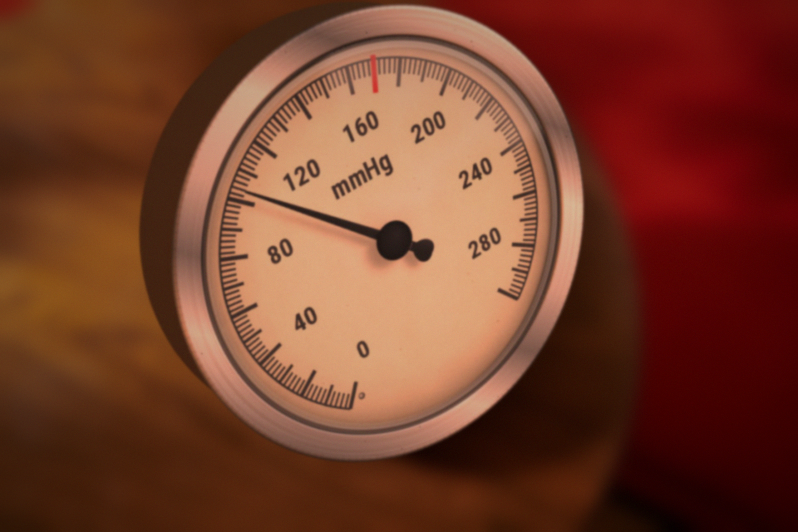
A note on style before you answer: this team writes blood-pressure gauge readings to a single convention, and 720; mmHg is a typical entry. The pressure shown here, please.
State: 104; mmHg
